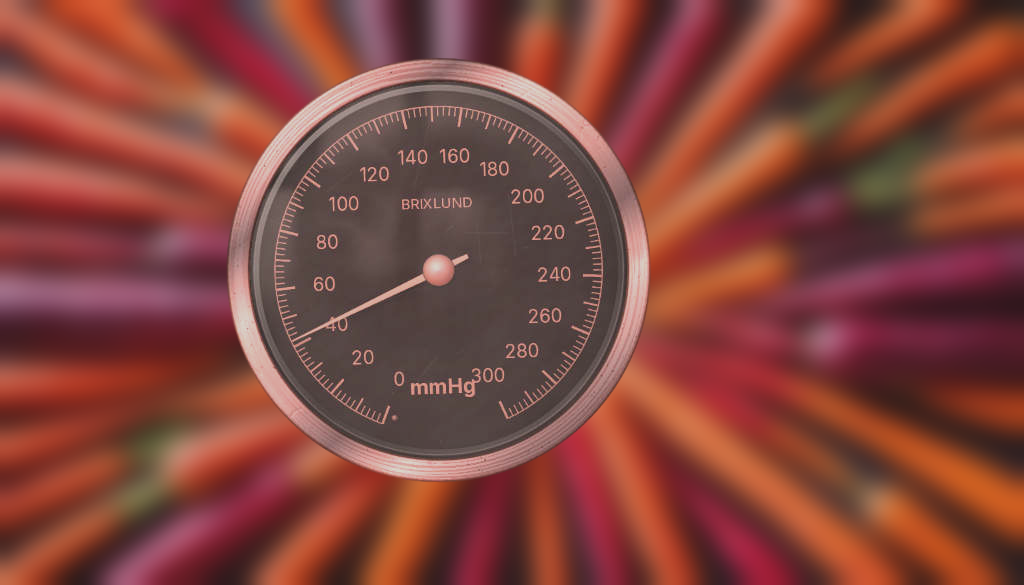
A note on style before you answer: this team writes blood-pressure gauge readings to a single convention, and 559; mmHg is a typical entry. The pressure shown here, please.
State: 42; mmHg
